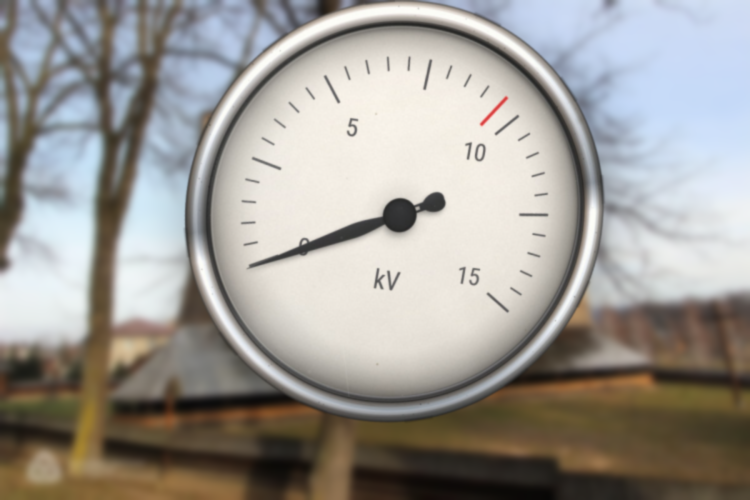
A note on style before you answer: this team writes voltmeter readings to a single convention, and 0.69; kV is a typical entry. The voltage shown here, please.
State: 0; kV
